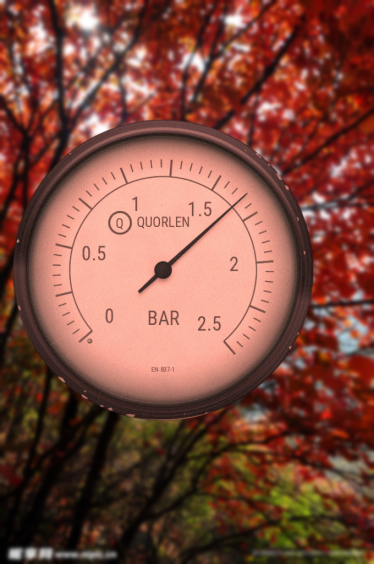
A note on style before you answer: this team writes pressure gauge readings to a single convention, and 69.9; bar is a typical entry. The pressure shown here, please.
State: 1.65; bar
